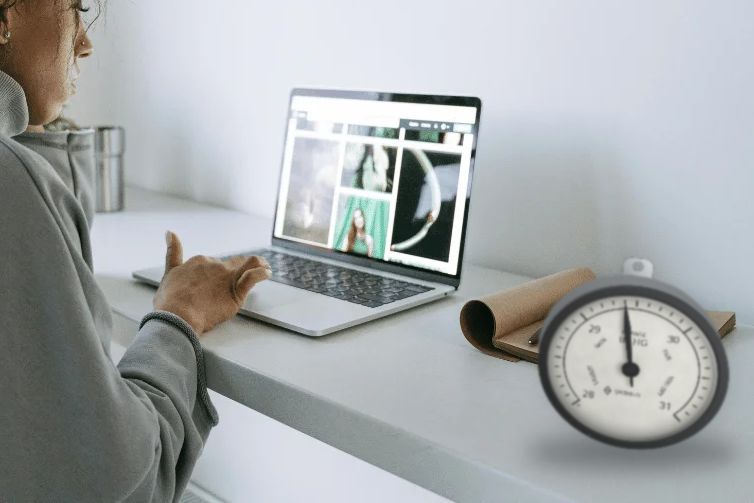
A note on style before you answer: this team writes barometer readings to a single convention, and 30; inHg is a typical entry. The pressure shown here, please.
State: 29.4; inHg
